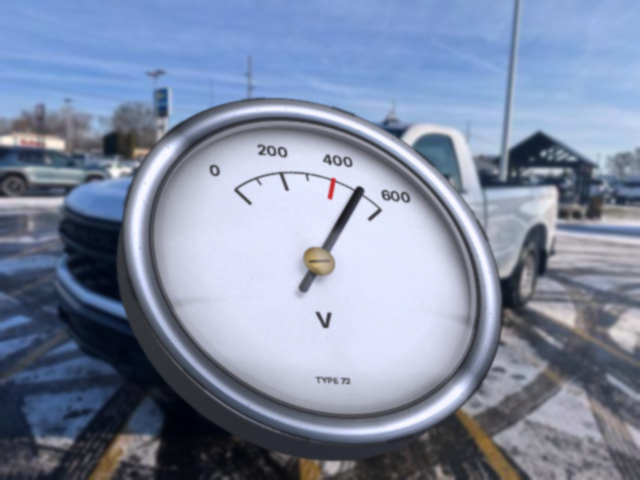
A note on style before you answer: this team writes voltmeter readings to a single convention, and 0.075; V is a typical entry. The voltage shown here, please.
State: 500; V
